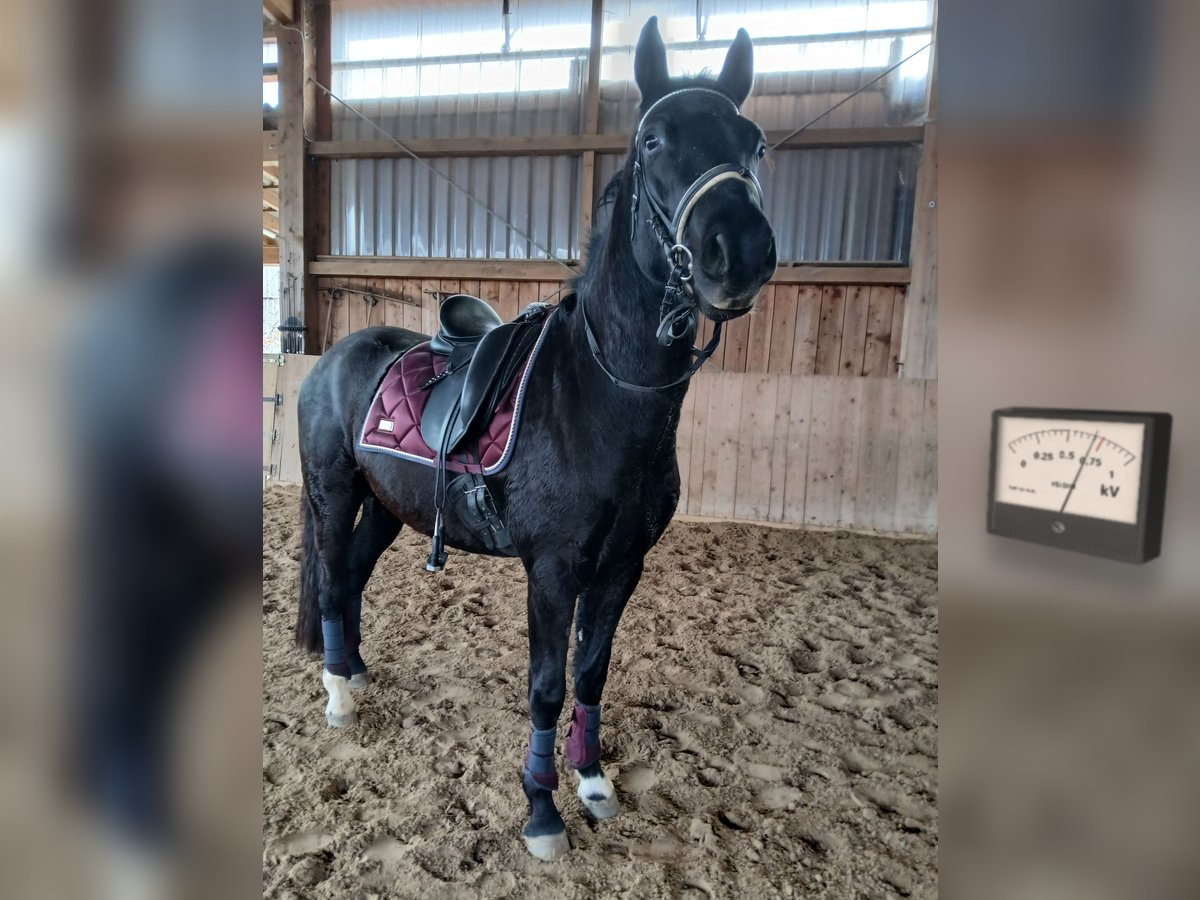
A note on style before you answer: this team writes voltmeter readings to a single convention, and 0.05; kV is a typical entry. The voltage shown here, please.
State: 0.7; kV
